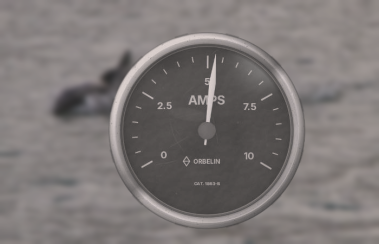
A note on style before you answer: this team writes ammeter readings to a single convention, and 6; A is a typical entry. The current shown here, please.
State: 5.25; A
